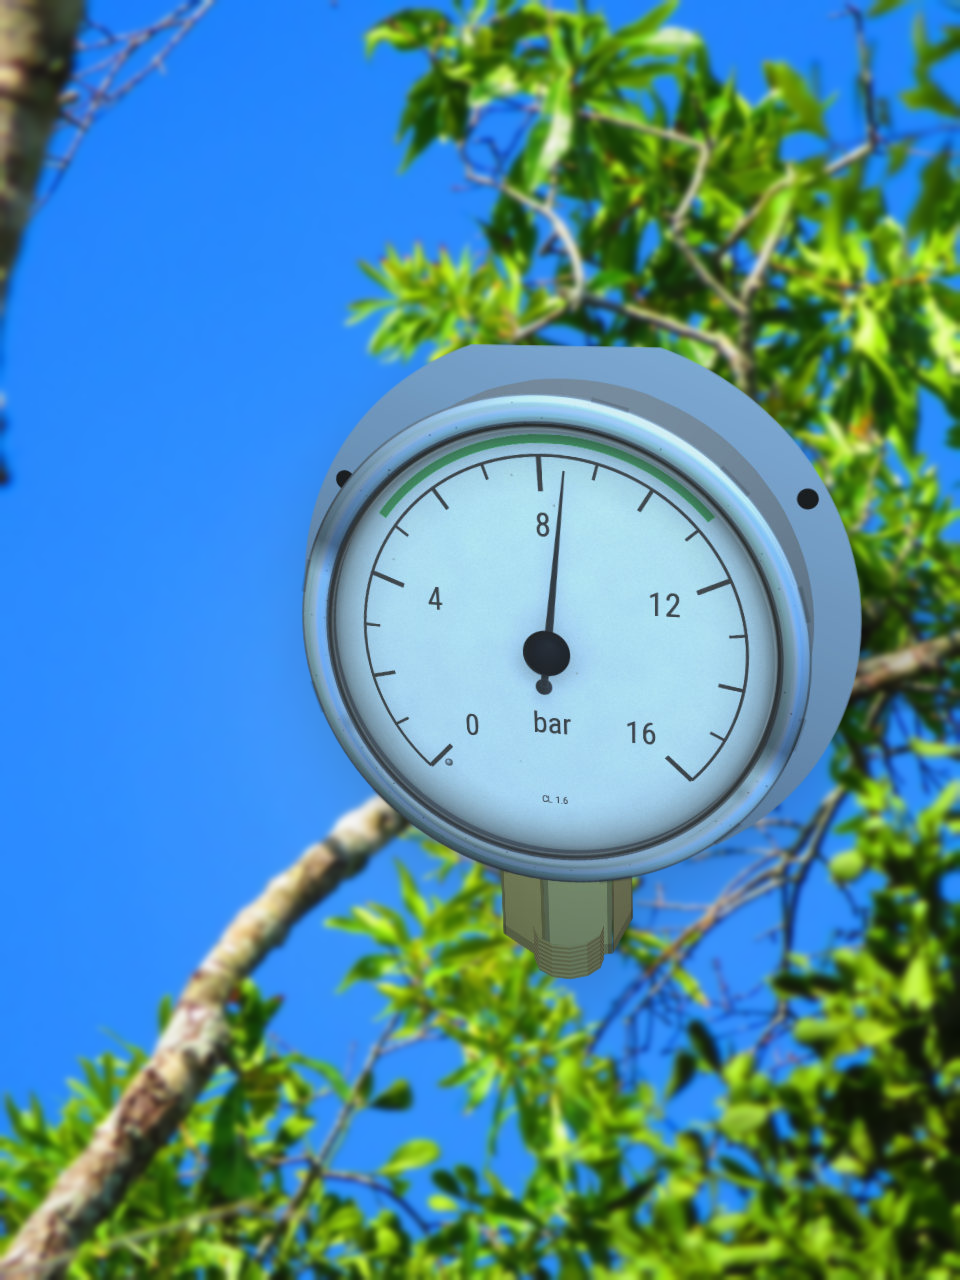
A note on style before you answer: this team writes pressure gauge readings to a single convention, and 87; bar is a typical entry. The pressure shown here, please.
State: 8.5; bar
